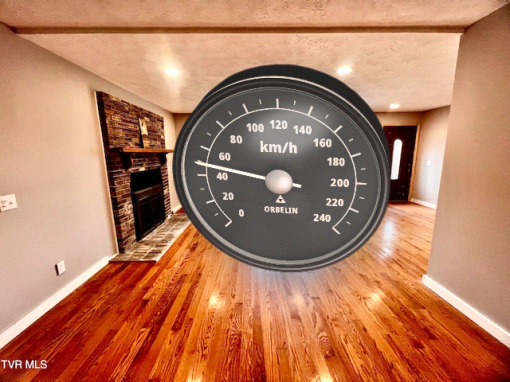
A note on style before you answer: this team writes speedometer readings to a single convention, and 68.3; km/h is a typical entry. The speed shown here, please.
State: 50; km/h
